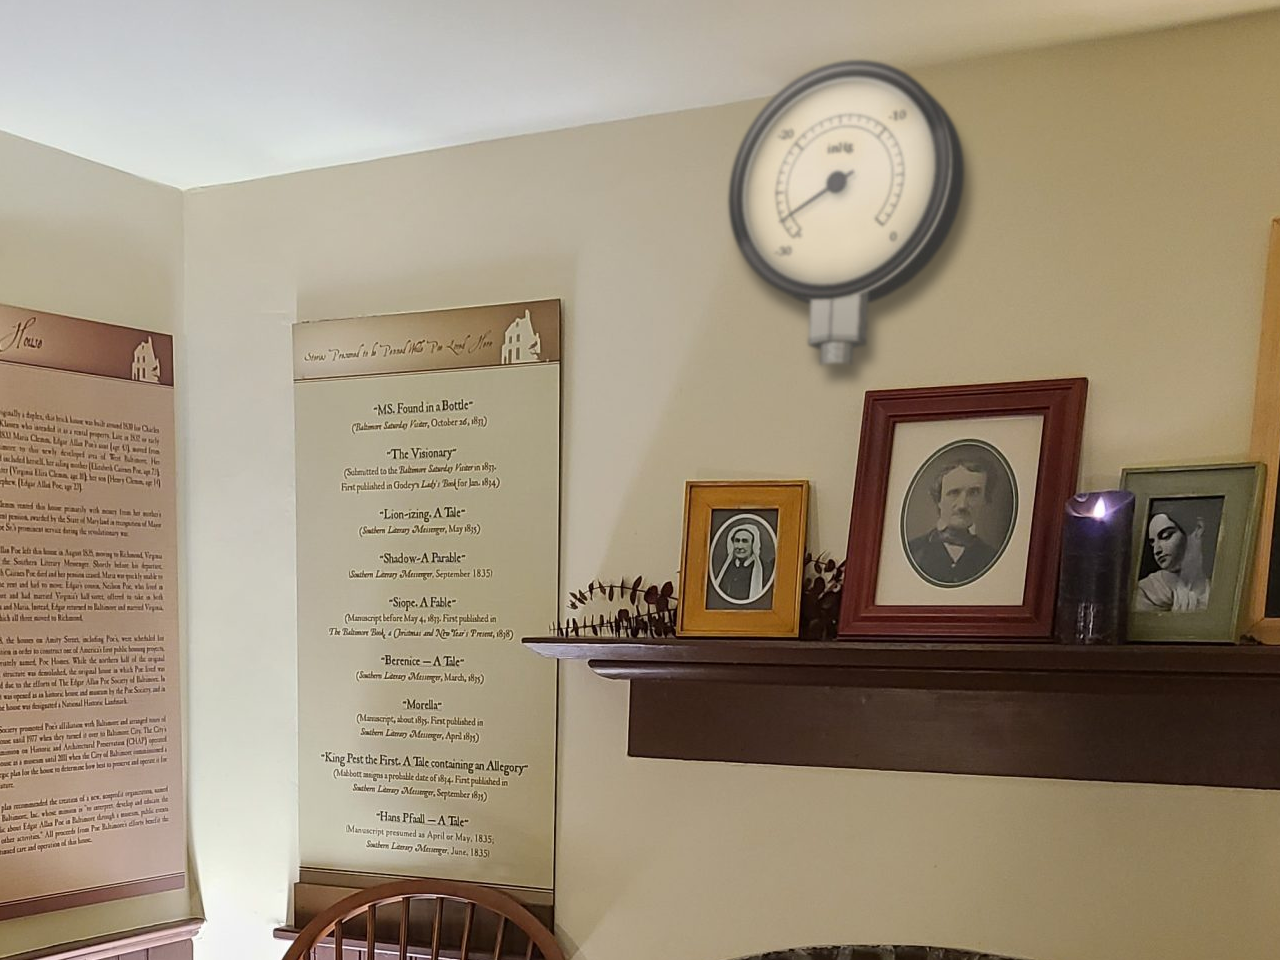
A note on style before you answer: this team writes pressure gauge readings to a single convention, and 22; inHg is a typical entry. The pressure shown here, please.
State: -28; inHg
